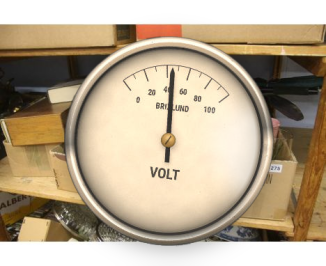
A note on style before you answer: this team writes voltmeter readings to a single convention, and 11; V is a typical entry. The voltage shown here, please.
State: 45; V
